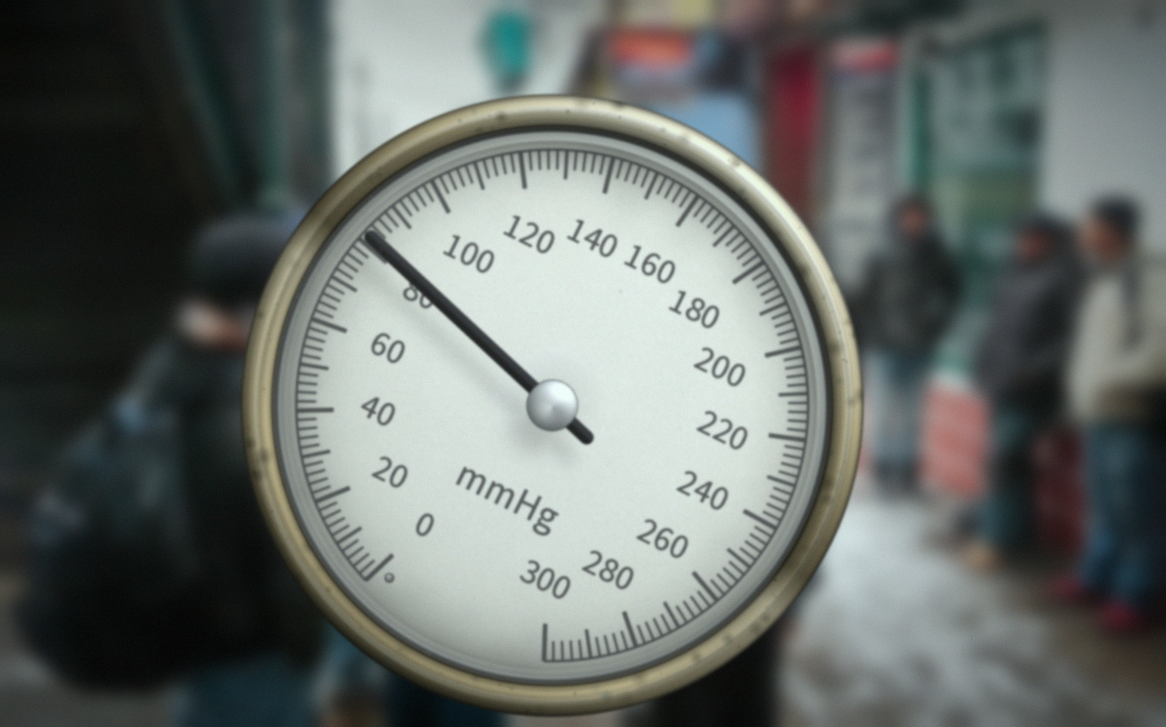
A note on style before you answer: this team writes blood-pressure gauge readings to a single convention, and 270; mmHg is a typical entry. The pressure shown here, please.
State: 82; mmHg
